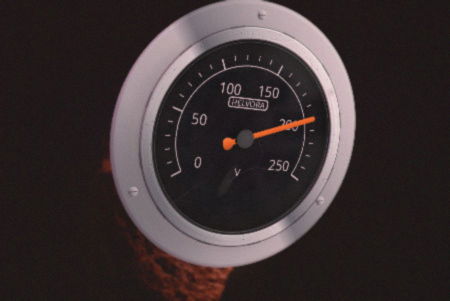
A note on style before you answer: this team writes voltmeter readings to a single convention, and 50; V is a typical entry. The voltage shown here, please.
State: 200; V
